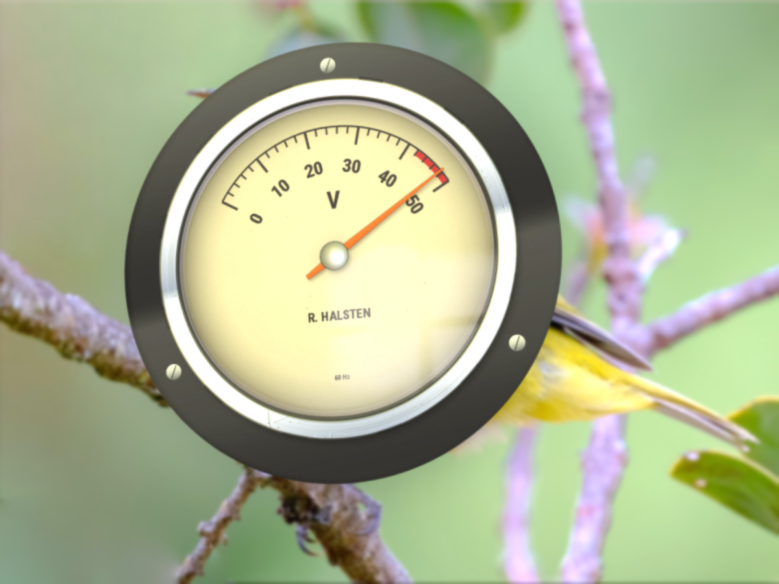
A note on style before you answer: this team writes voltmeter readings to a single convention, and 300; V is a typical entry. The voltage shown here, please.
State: 48; V
